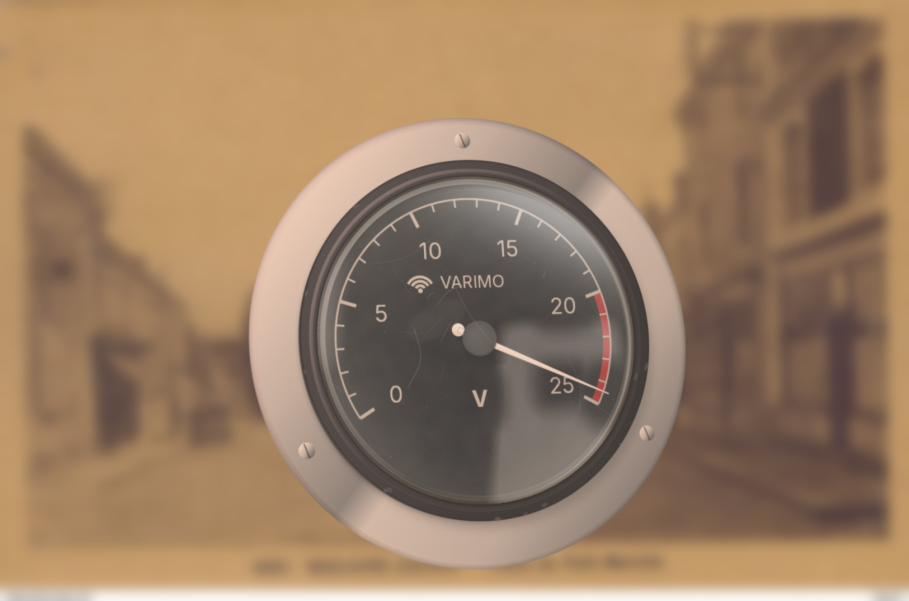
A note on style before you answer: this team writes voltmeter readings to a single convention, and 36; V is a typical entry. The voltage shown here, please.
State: 24.5; V
